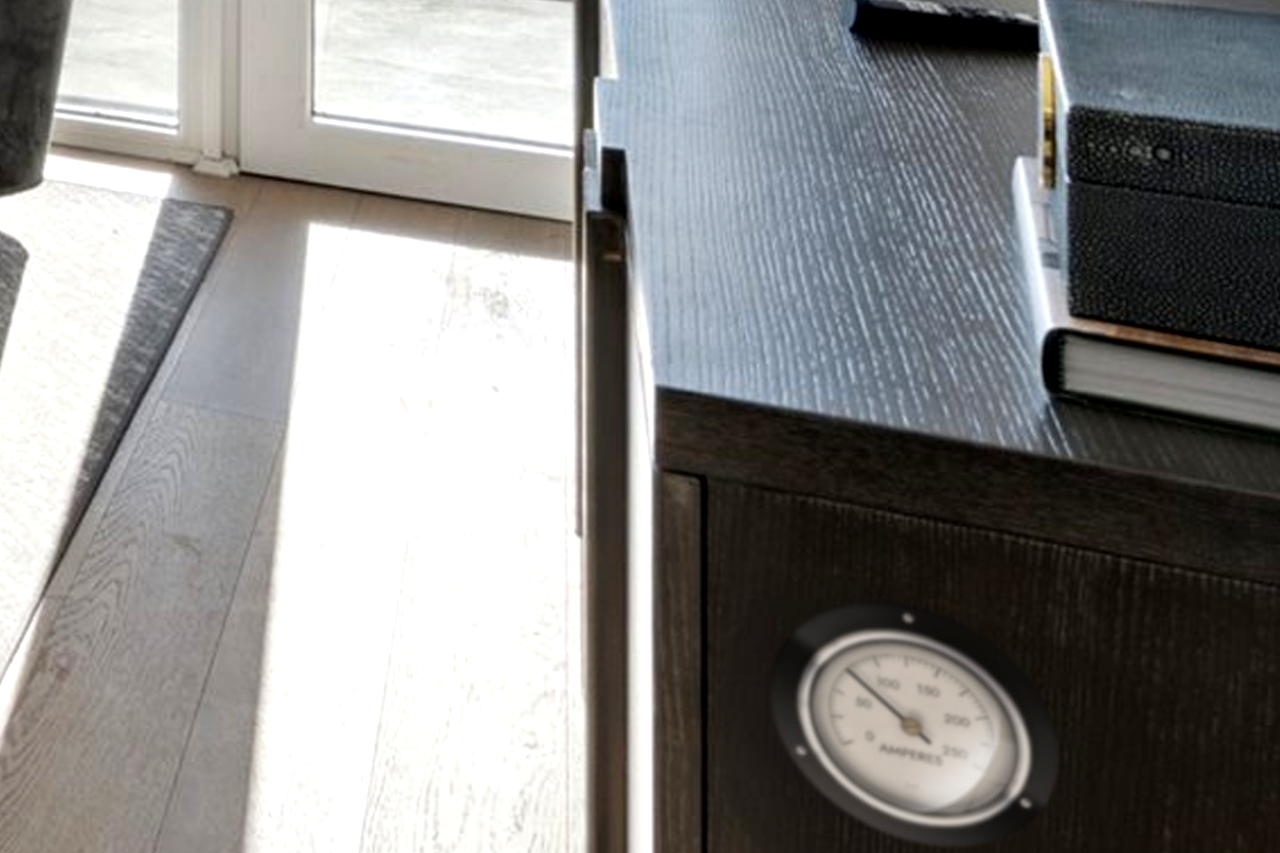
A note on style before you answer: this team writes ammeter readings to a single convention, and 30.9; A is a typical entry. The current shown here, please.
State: 75; A
